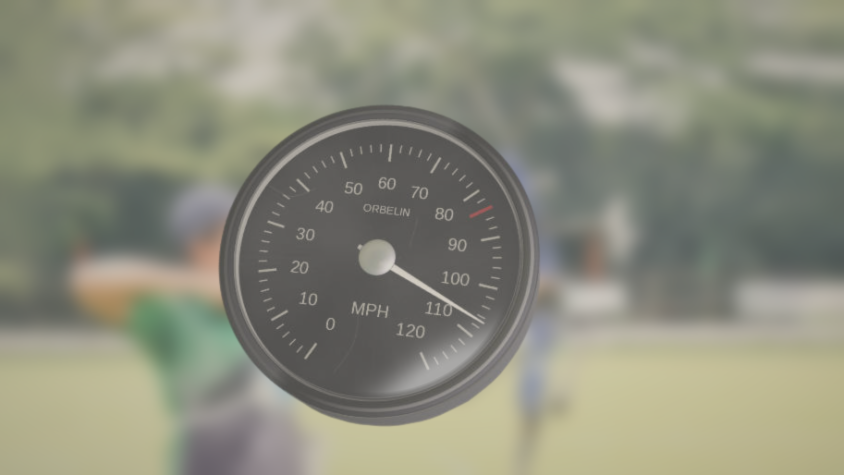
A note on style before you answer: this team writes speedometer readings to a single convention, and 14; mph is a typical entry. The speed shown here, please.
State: 107; mph
